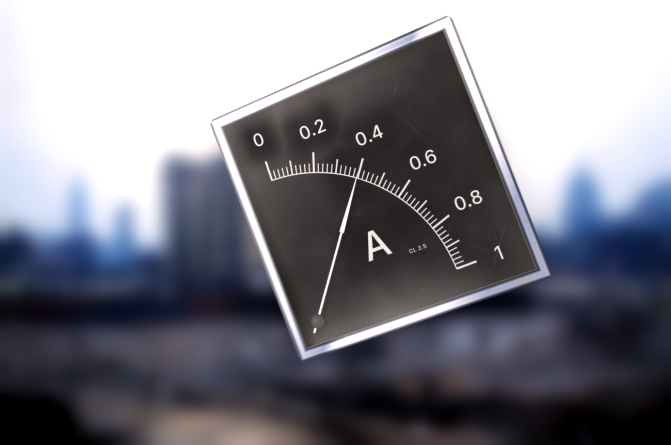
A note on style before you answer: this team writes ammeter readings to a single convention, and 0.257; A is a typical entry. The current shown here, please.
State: 0.4; A
